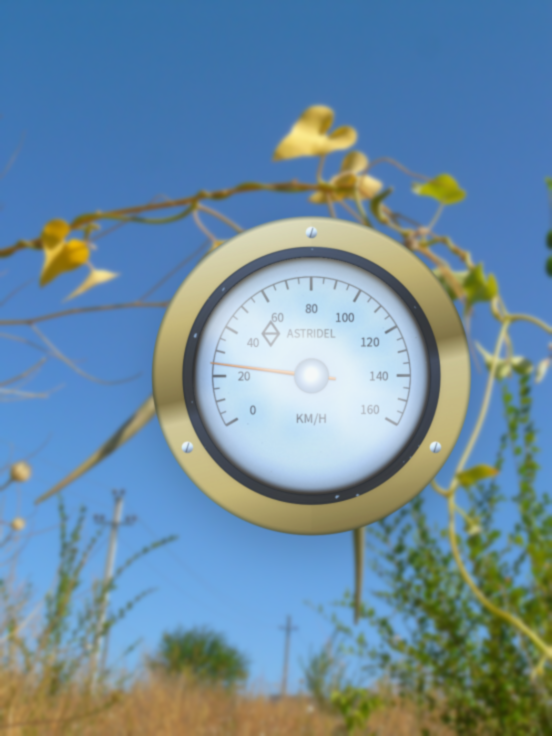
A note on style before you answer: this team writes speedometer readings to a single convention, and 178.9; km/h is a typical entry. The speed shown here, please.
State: 25; km/h
